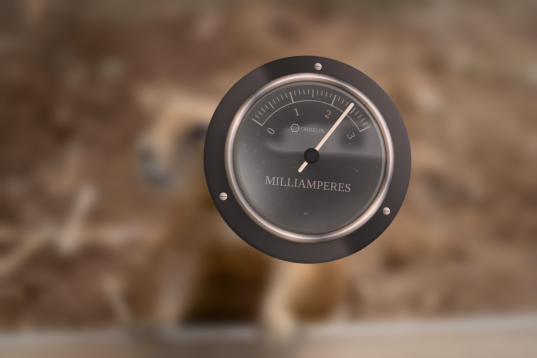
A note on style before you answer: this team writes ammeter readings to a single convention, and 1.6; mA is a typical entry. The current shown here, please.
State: 2.4; mA
